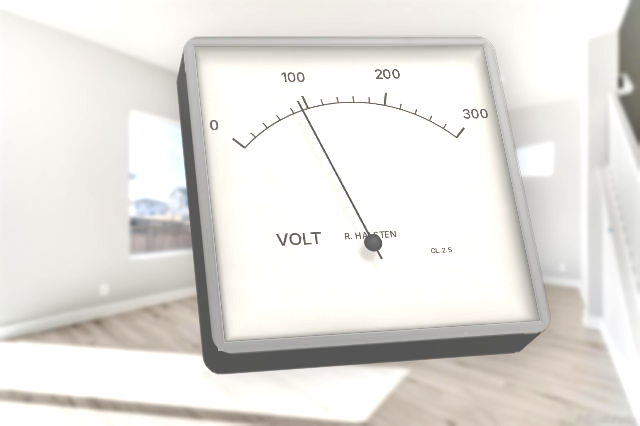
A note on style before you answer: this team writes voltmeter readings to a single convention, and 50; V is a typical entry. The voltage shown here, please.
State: 90; V
